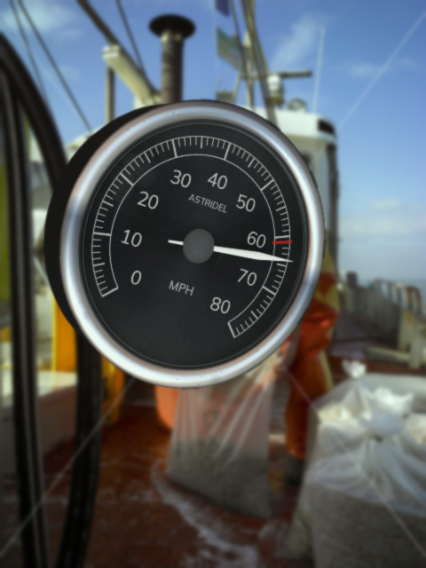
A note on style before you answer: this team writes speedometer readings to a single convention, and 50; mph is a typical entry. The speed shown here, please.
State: 64; mph
